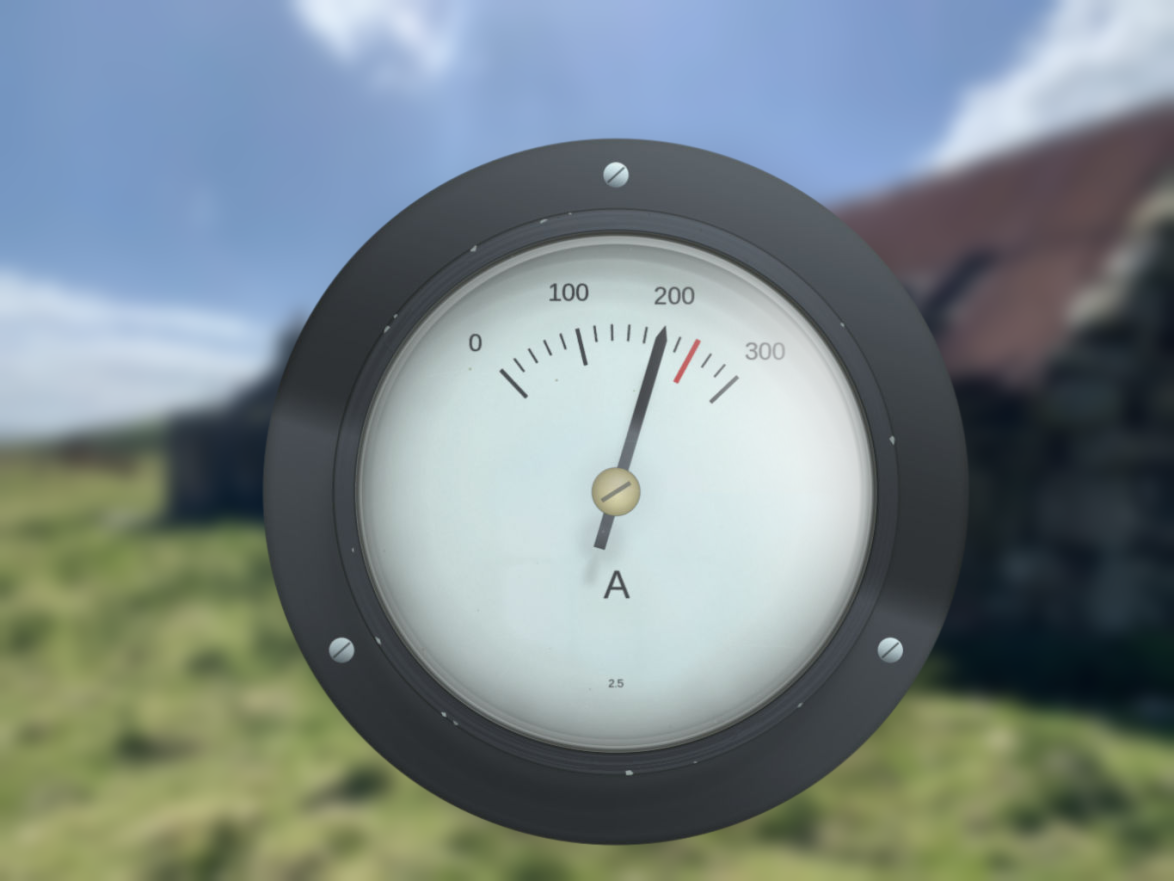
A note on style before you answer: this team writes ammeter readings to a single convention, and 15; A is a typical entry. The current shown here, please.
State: 200; A
